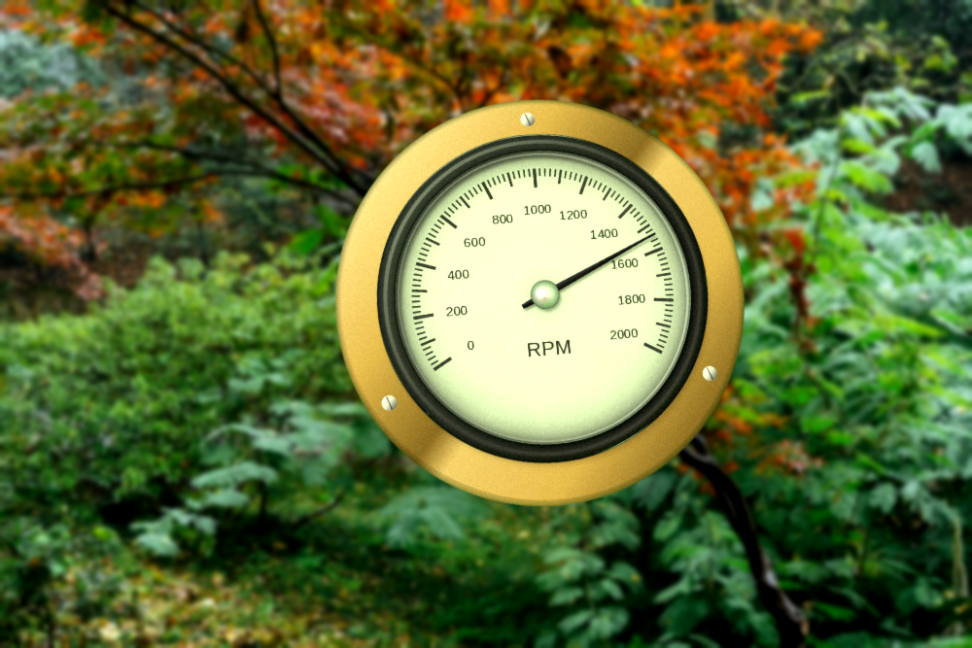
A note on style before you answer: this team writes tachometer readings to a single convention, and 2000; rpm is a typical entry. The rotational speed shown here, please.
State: 1540; rpm
